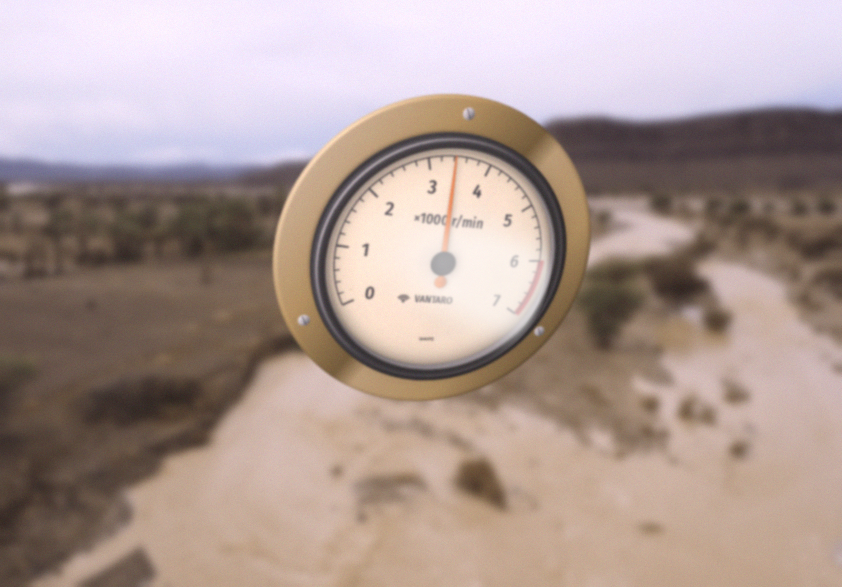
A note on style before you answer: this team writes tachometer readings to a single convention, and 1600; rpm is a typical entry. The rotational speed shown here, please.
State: 3400; rpm
